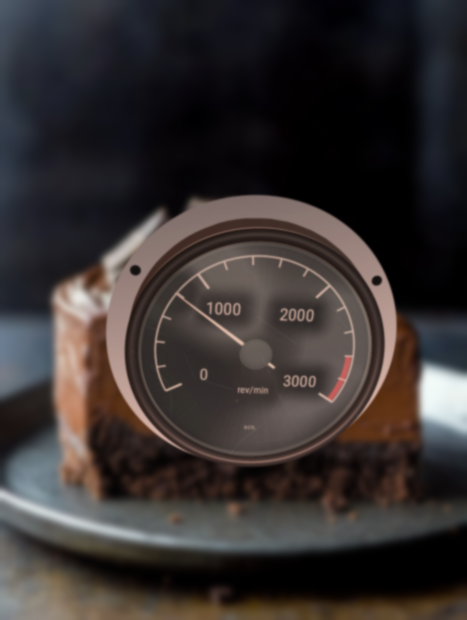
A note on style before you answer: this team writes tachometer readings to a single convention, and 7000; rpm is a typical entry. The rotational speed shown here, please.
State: 800; rpm
